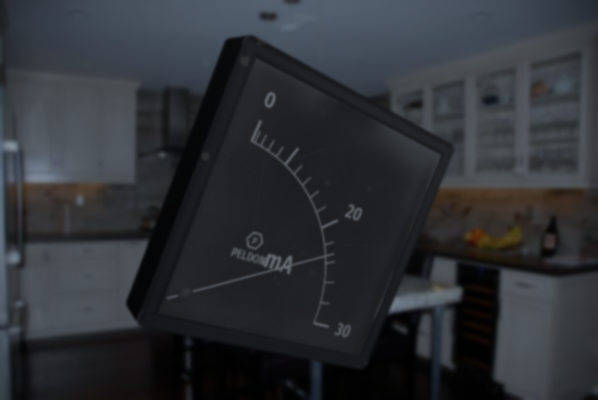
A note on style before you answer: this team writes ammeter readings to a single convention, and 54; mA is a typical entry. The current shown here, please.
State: 23; mA
